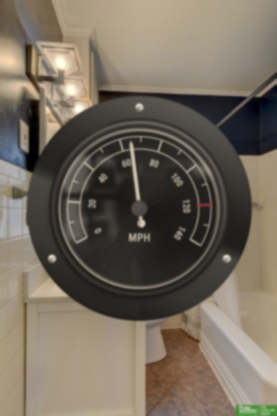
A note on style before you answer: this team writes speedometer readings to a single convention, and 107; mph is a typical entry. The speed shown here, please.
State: 65; mph
